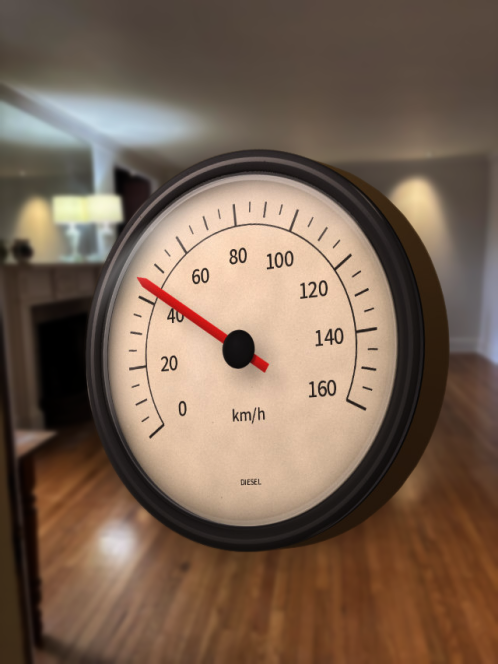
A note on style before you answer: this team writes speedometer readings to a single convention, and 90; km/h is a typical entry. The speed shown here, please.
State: 45; km/h
